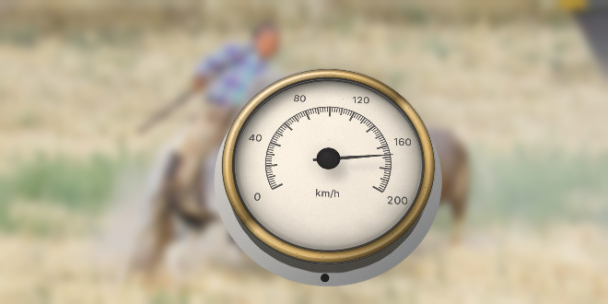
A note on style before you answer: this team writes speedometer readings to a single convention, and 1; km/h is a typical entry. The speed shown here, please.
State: 170; km/h
